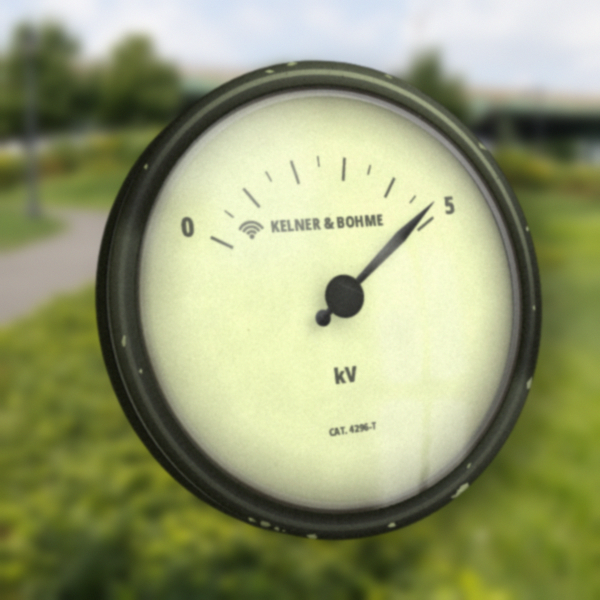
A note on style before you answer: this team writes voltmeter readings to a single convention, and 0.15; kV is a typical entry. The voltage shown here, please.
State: 4.75; kV
